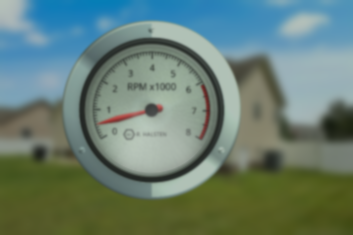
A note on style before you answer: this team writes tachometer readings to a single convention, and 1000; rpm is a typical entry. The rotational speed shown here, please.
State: 500; rpm
